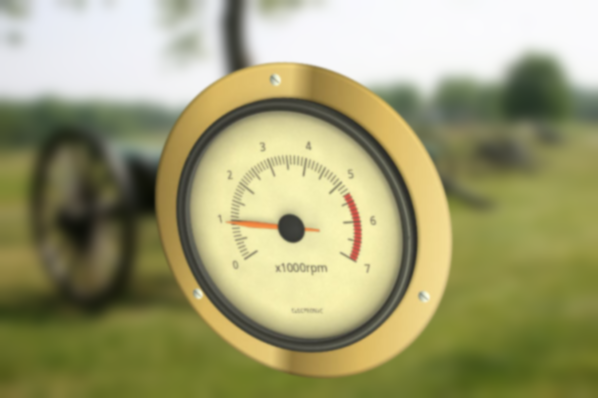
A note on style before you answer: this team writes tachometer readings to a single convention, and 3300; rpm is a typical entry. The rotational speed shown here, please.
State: 1000; rpm
